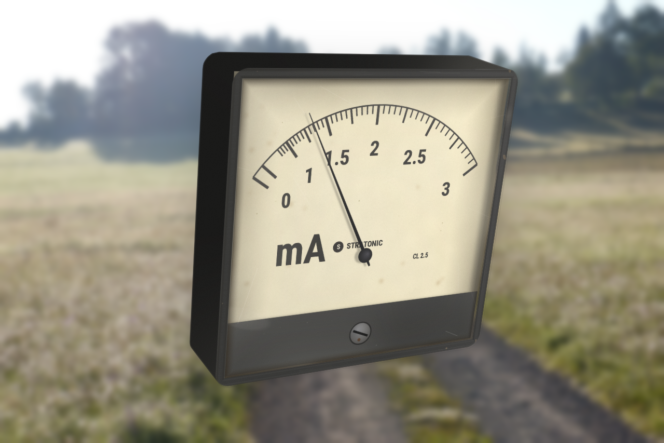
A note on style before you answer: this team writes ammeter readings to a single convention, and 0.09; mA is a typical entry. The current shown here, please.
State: 1.35; mA
